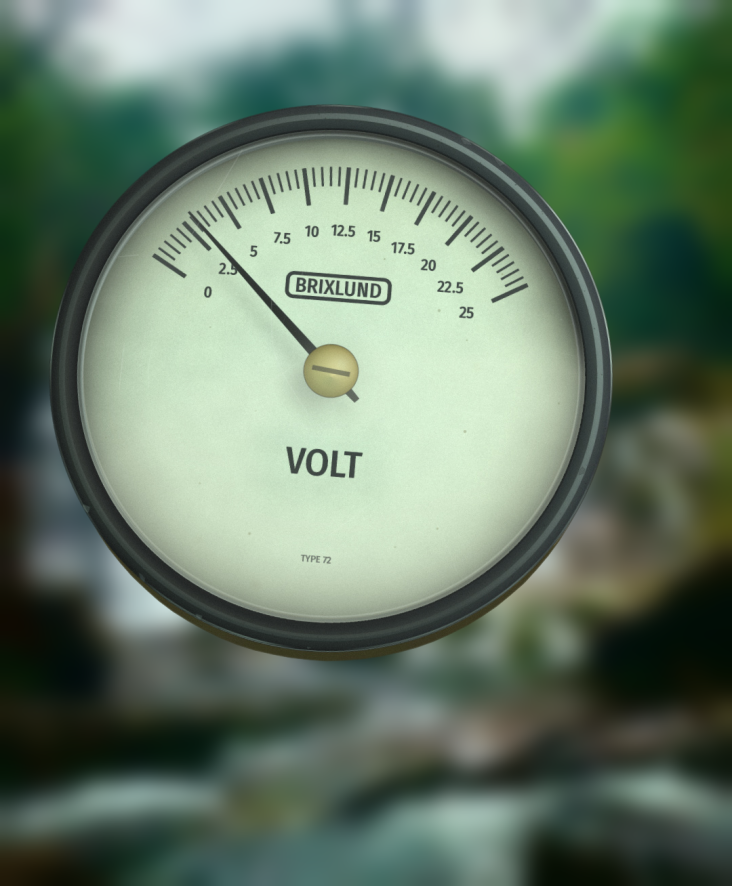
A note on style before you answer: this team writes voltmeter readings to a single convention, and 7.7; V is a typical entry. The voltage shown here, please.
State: 3; V
